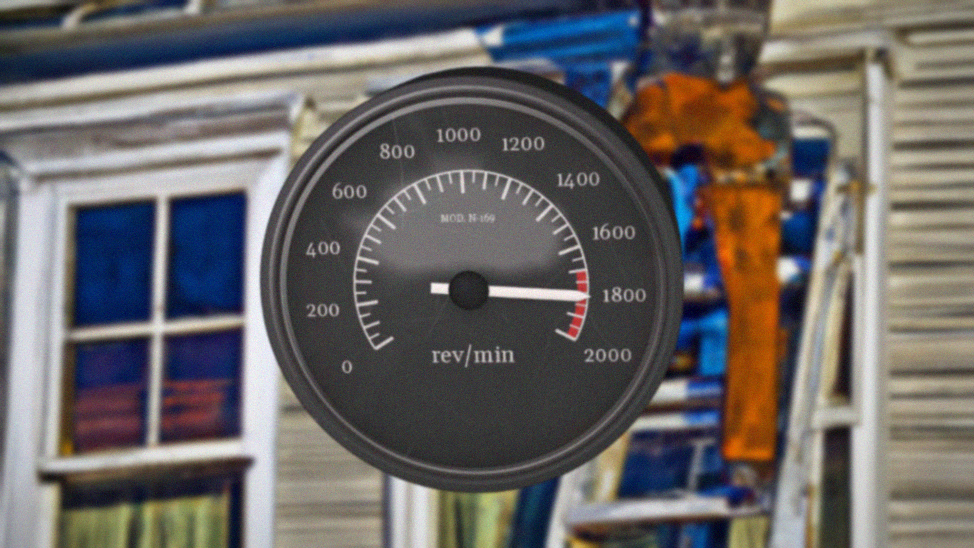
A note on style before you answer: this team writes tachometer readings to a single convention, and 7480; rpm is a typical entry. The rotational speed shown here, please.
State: 1800; rpm
